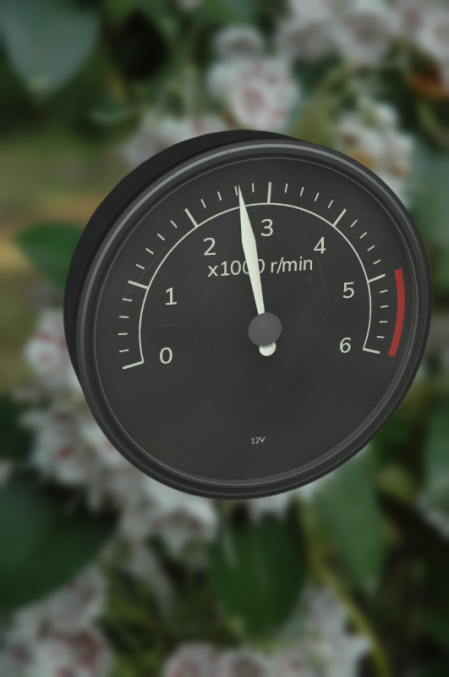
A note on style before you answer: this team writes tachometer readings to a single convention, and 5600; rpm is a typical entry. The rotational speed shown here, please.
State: 2600; rpm
